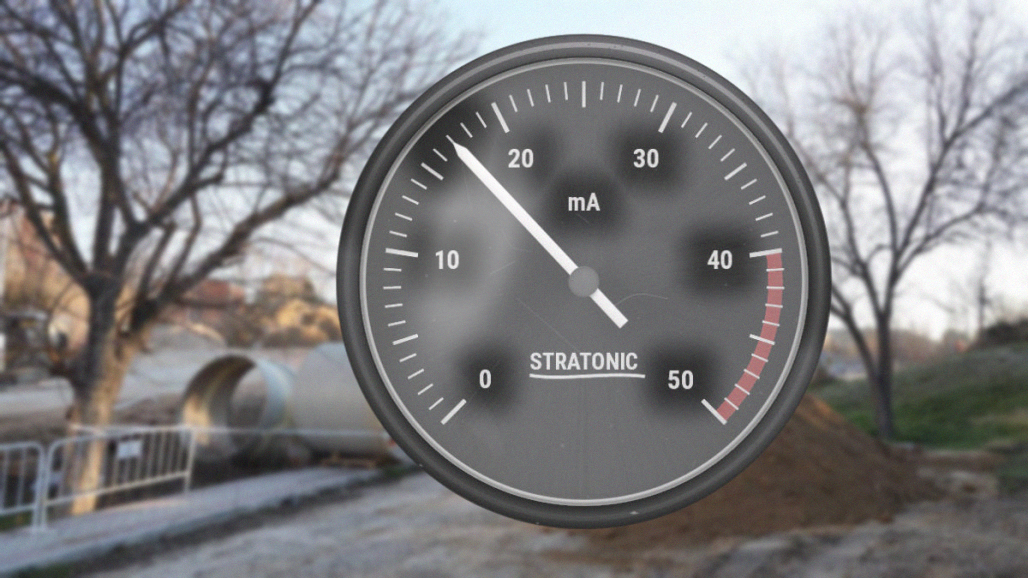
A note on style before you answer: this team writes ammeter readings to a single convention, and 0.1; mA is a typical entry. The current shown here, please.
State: 17; mA
